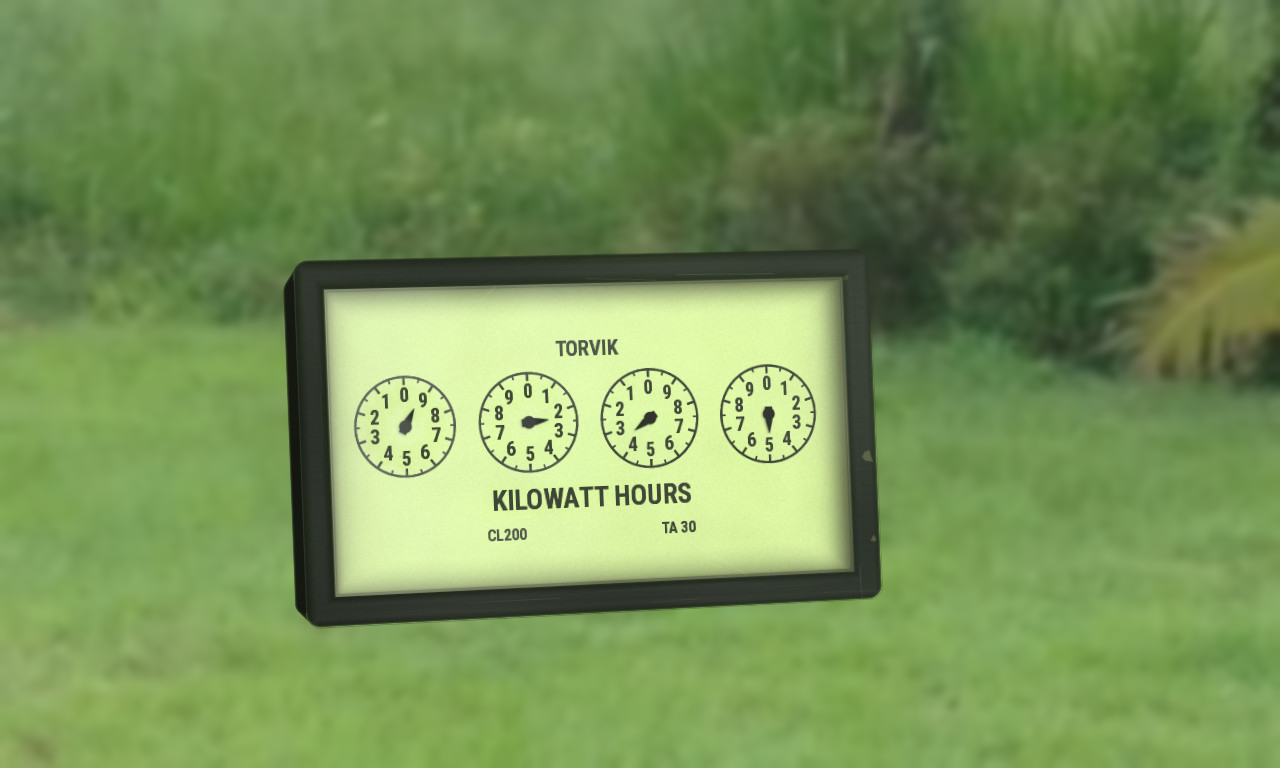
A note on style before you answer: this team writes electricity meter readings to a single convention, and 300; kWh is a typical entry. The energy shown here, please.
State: 9235; kWh
